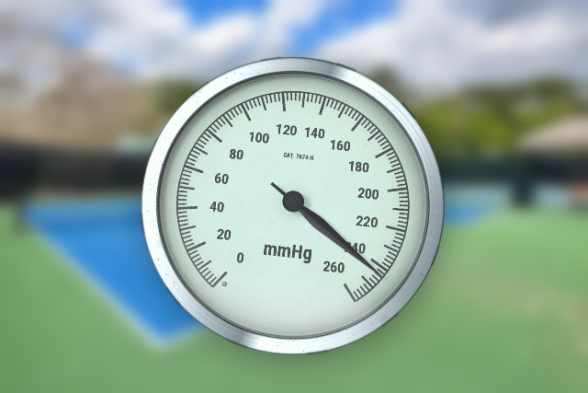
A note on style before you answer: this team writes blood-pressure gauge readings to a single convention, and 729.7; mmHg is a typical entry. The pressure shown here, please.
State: 244; mmHg
